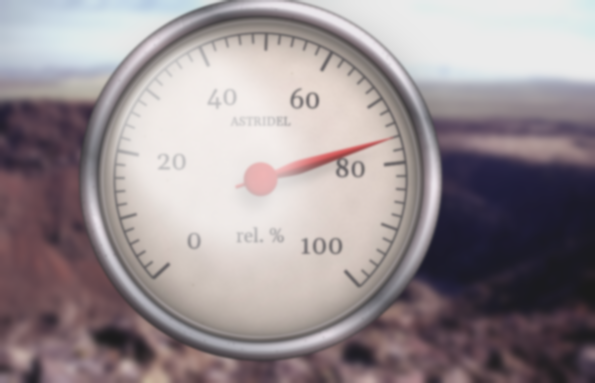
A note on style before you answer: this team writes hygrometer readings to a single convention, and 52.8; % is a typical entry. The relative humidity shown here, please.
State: 76; %
